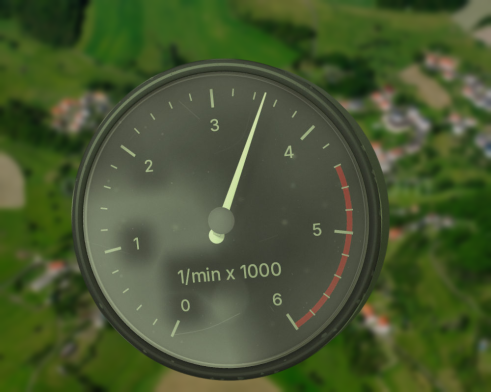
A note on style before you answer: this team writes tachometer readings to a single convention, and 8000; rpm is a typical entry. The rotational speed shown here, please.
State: 3500; rpm
